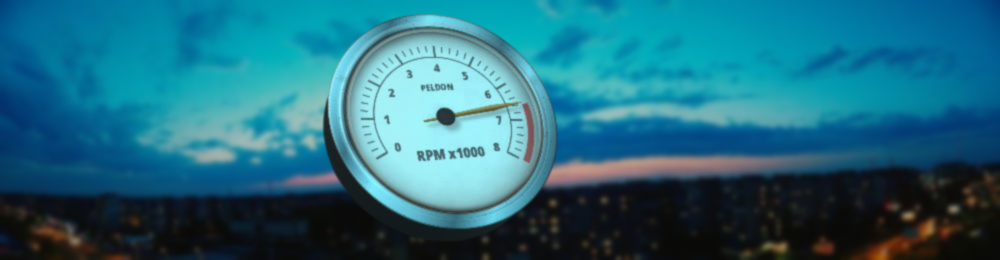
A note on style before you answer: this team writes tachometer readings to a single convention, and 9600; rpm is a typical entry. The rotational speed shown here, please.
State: 6600; rpm
